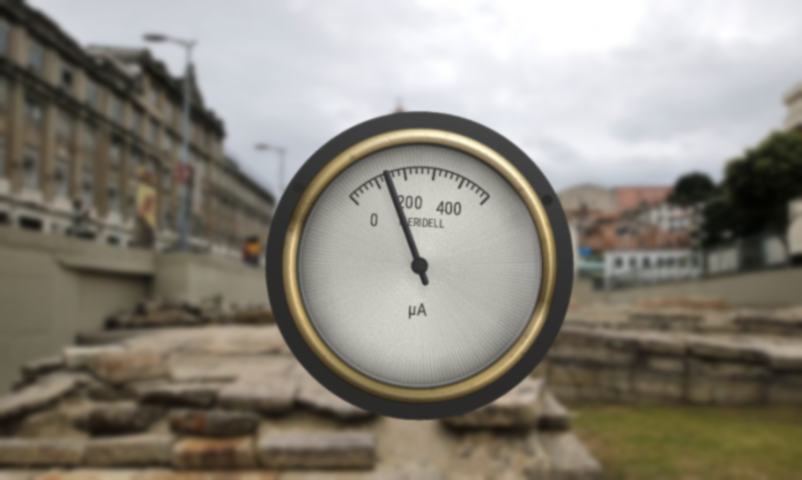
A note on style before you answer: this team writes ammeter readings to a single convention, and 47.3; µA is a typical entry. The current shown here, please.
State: 140; µA
